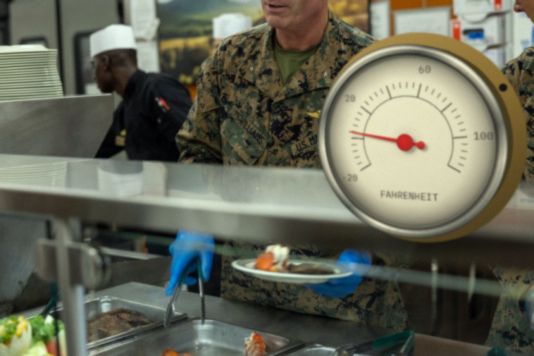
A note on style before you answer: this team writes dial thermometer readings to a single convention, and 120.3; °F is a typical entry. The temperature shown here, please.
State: 4; °F
